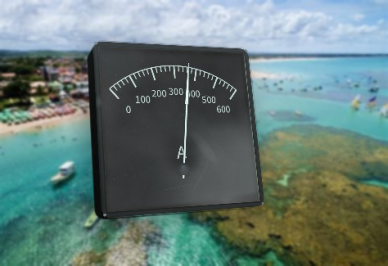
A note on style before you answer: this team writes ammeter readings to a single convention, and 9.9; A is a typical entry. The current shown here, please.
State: 360; A
